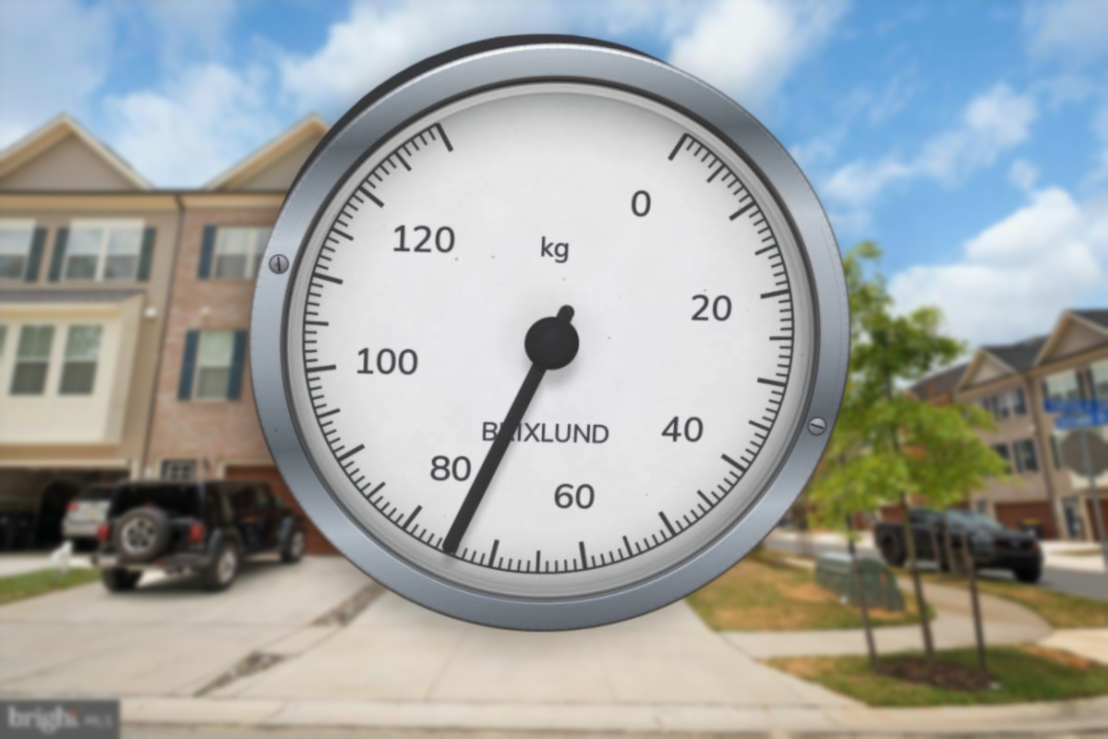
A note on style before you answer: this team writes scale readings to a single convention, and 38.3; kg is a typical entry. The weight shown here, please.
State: 75; kg
